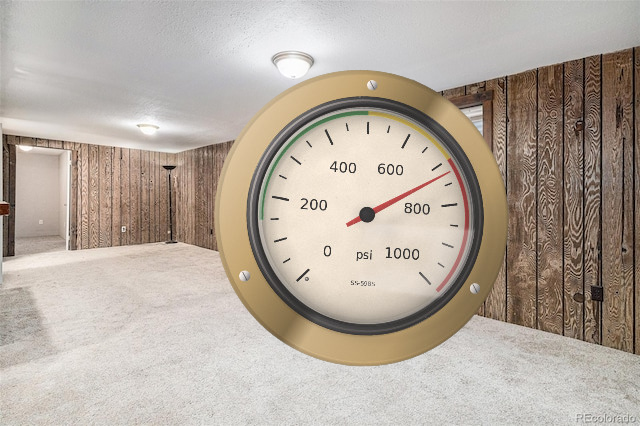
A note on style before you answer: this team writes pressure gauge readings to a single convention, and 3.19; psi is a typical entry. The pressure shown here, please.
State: 725; psi
